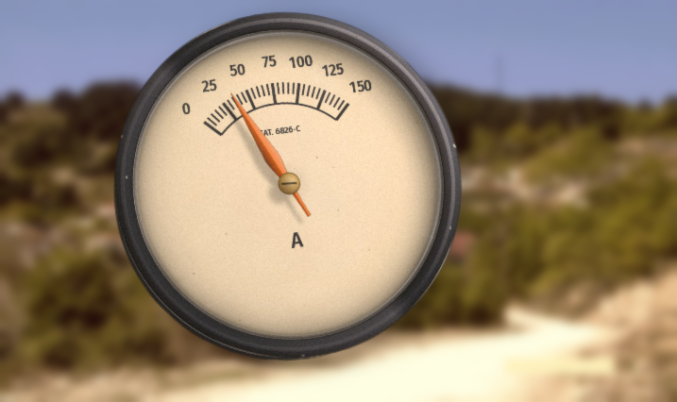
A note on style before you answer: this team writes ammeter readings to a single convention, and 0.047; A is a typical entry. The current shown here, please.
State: 35; A
